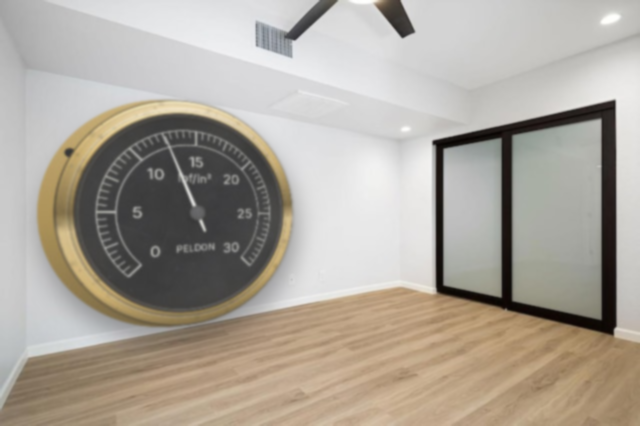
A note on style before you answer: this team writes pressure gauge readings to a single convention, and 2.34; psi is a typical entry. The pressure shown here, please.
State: 12.5; psi
